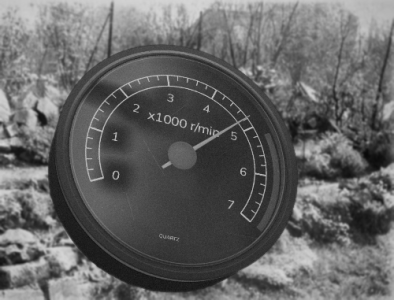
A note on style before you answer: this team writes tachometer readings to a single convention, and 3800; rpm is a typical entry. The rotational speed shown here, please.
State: 4800; rpm
